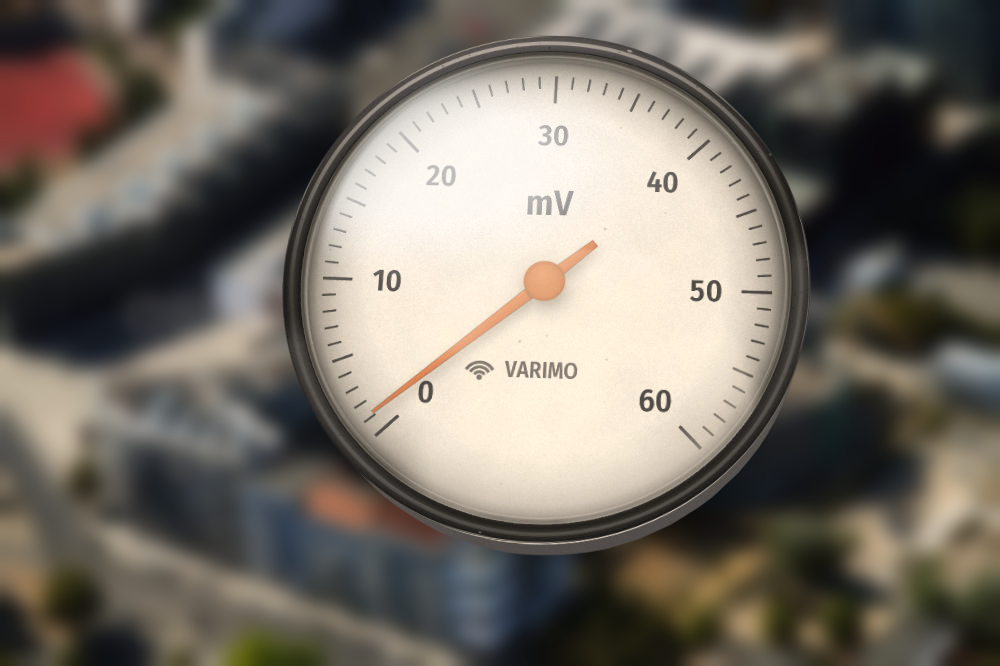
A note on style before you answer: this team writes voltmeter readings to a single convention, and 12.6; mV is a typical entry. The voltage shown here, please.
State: 1; mV
